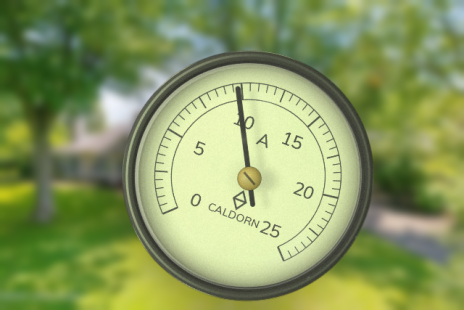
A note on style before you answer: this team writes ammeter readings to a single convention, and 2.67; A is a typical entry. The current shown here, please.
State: 9.75; A
